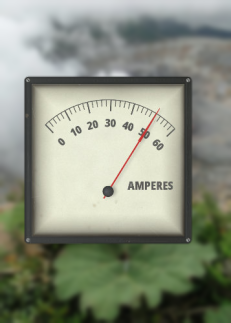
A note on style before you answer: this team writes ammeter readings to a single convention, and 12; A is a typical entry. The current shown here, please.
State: 50; A
